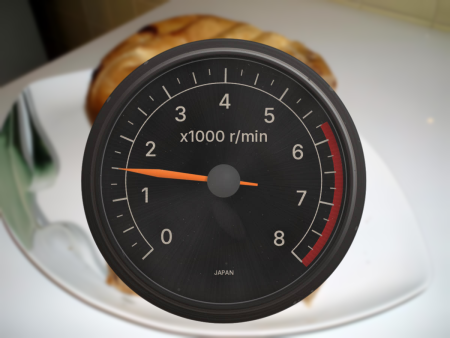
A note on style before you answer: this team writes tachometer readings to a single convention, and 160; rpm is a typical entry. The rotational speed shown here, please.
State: 1500; rpm
